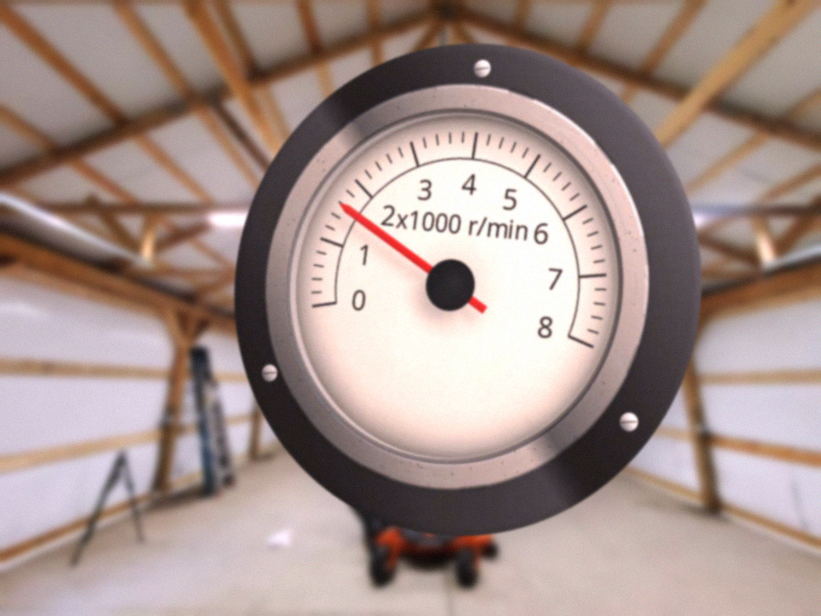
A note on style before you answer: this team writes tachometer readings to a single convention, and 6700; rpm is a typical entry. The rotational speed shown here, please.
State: 1600; rpm
